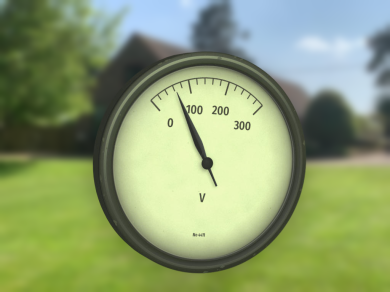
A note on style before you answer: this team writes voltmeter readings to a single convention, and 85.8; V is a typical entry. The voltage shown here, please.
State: 60; V
